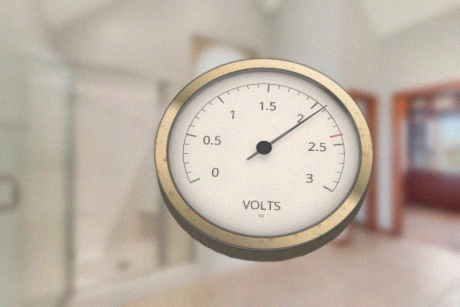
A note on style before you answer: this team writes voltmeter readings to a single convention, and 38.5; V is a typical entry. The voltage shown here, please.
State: 2.1; V
